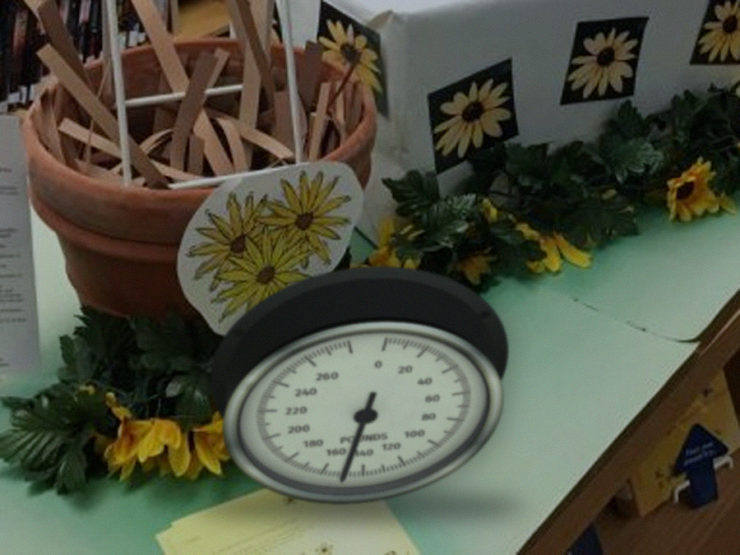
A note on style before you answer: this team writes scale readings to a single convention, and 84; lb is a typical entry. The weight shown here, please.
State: 150; lb
